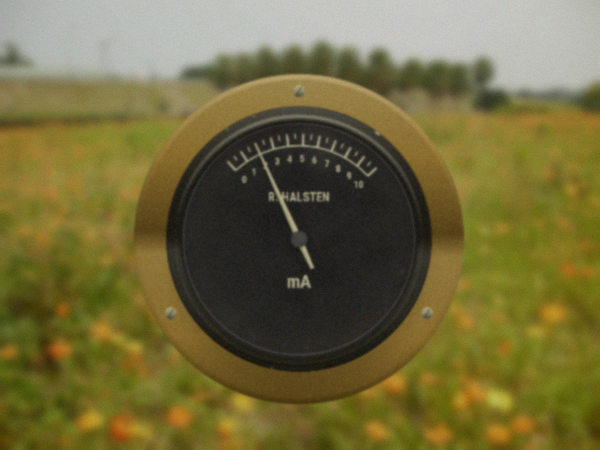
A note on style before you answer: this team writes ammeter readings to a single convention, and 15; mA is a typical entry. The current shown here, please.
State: 2; mA
